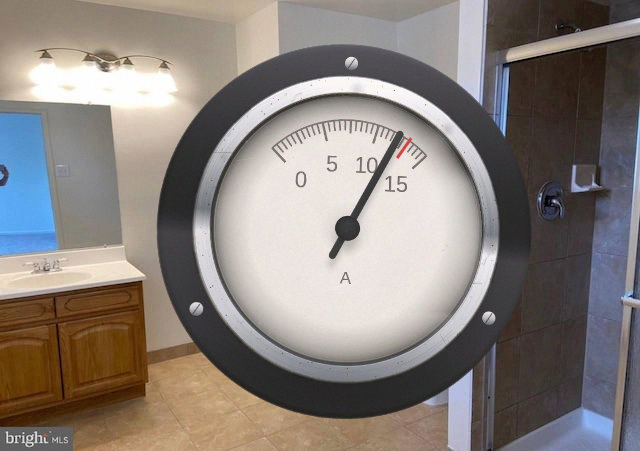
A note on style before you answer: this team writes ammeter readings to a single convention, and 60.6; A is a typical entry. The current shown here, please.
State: 12; A
